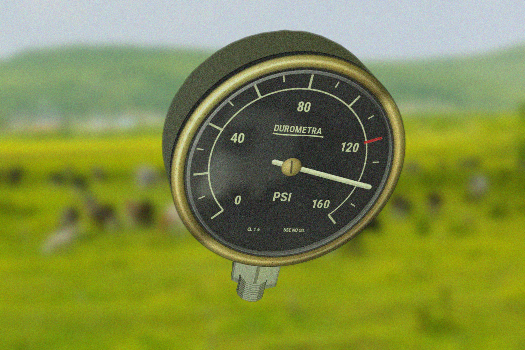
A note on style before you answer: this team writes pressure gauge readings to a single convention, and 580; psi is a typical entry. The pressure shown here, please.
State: 140; psi
